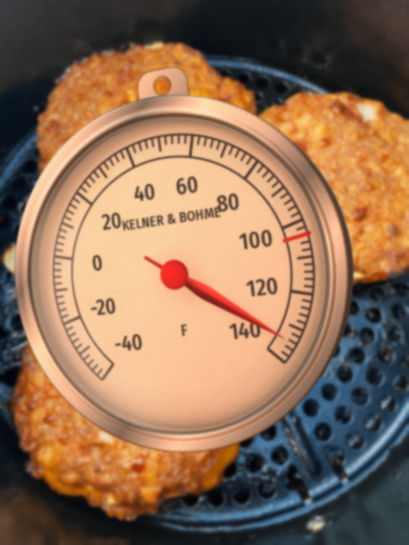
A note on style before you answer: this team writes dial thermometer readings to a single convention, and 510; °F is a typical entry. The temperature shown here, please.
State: 134; °F
